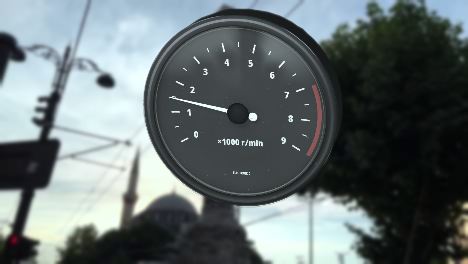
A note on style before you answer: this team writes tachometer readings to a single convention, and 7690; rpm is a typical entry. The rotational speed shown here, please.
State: 1500; rpm
